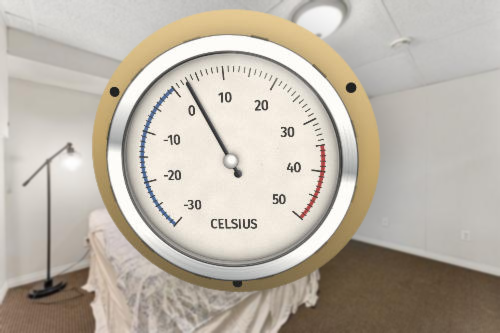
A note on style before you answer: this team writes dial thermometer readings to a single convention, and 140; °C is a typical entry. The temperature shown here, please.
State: 3; °C
